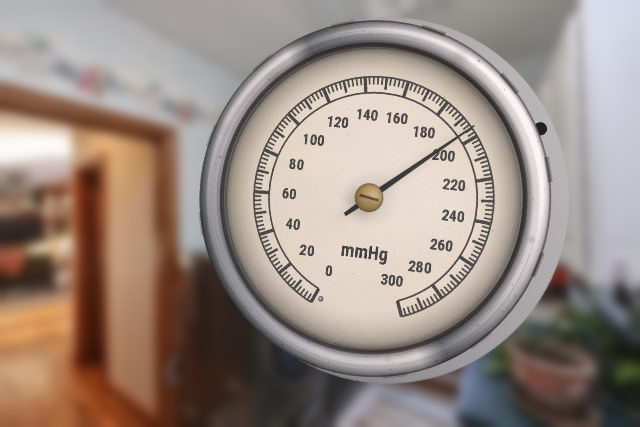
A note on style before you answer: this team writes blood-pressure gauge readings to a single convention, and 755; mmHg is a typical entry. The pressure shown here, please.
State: 196; mmHg
